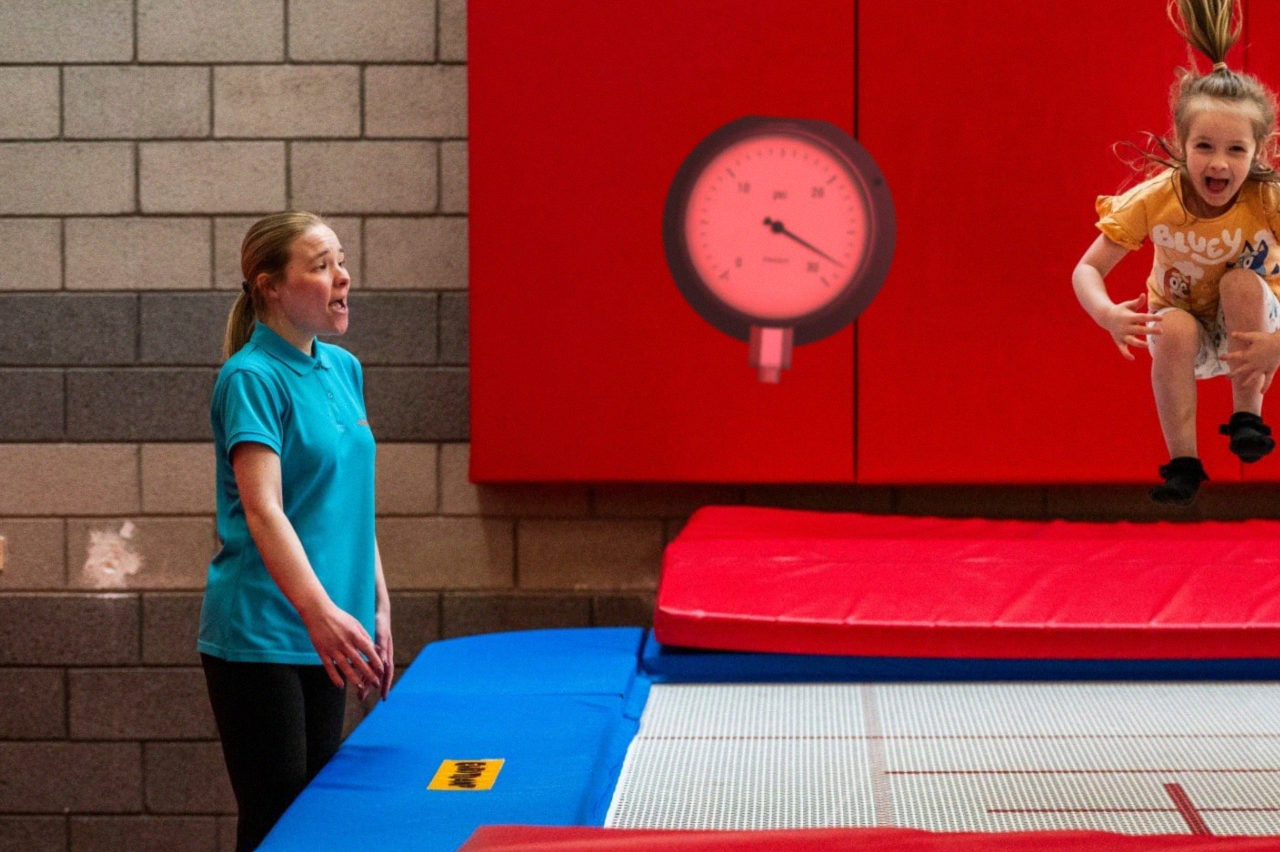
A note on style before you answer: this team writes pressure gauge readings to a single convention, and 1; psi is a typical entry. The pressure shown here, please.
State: 28; psi
